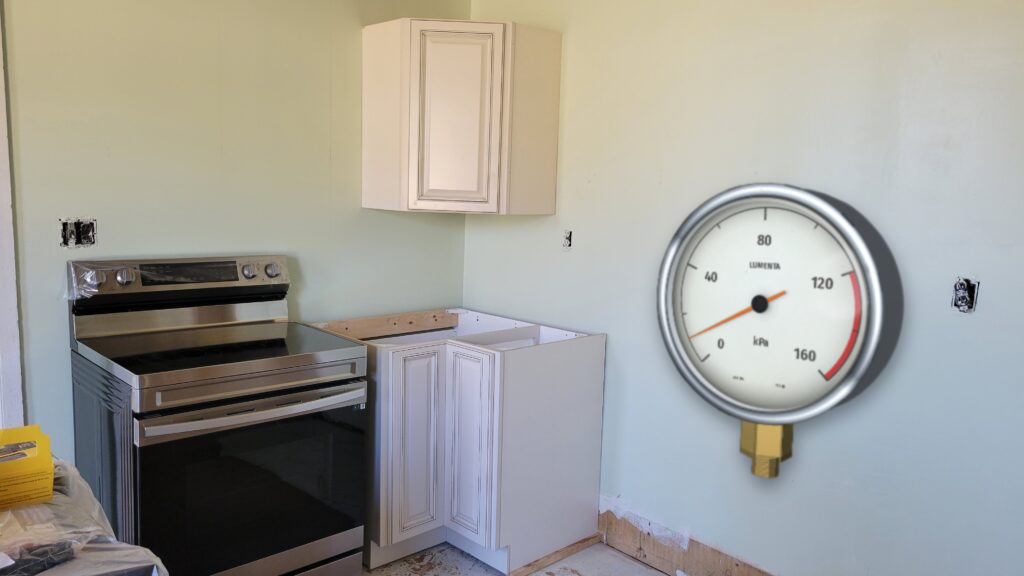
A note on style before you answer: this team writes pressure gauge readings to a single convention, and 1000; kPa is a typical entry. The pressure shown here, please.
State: 10; kPa
